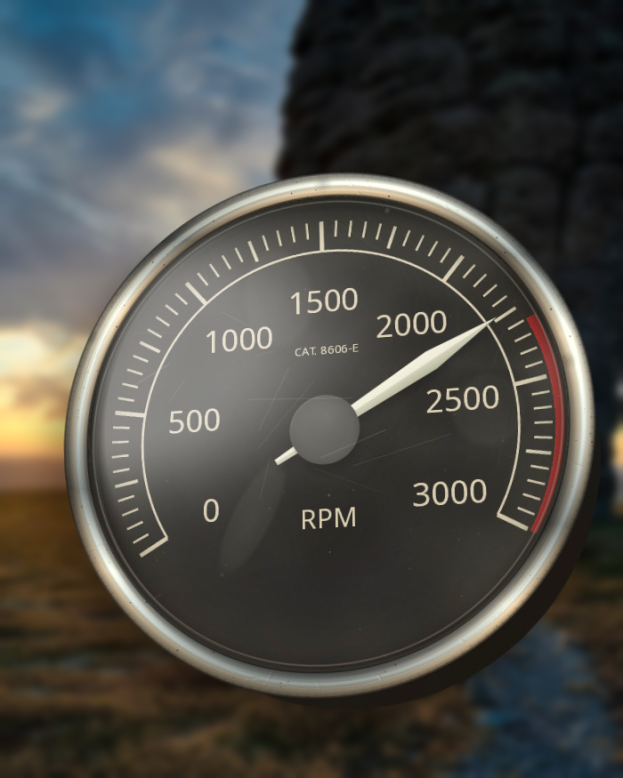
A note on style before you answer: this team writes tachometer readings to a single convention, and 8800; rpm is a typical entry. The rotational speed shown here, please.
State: 2250; rpm
